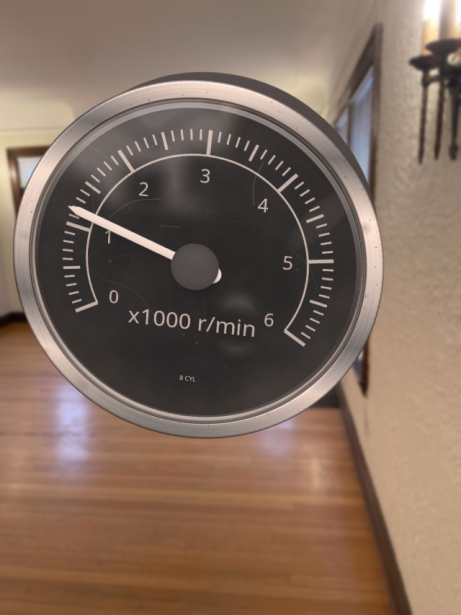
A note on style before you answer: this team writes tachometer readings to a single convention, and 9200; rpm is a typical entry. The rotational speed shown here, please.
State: 1200; rpm
